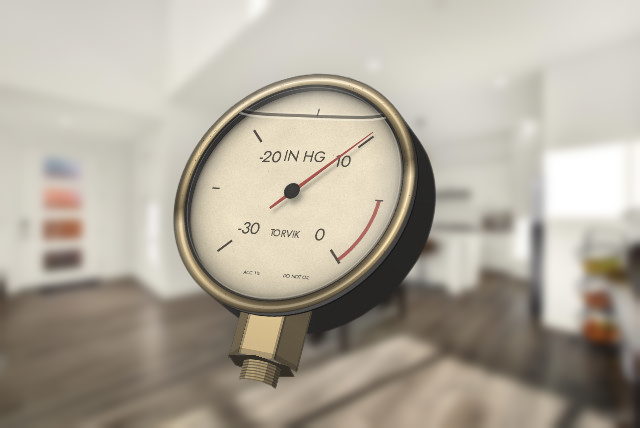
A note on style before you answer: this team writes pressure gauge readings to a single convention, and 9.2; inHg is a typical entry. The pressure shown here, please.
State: -10; inHg
